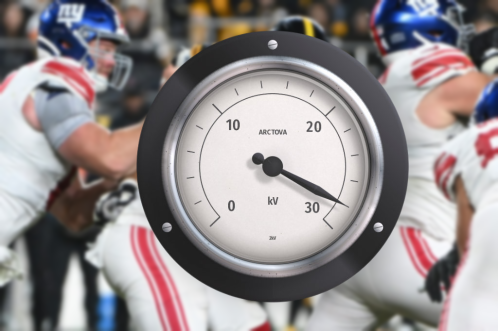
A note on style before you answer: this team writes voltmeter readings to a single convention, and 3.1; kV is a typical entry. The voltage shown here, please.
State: 28; kV
